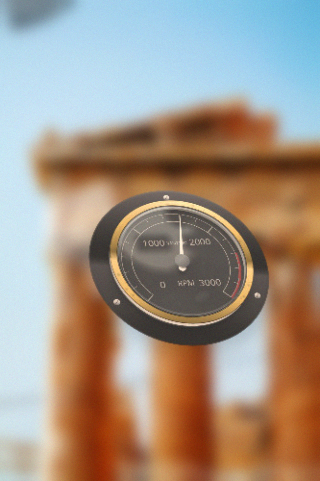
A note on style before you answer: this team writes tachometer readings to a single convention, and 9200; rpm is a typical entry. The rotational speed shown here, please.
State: 1600; rpm
